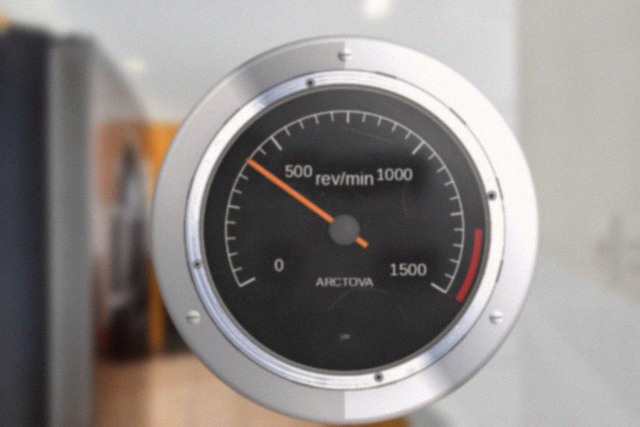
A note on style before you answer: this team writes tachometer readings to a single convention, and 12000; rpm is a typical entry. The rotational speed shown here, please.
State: 400; rpm
